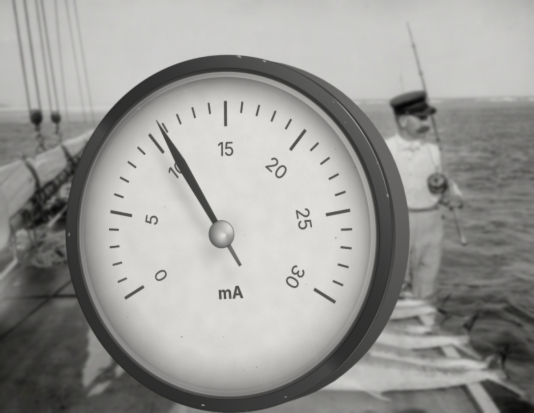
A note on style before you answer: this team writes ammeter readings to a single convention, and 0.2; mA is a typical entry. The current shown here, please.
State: 11; mA
